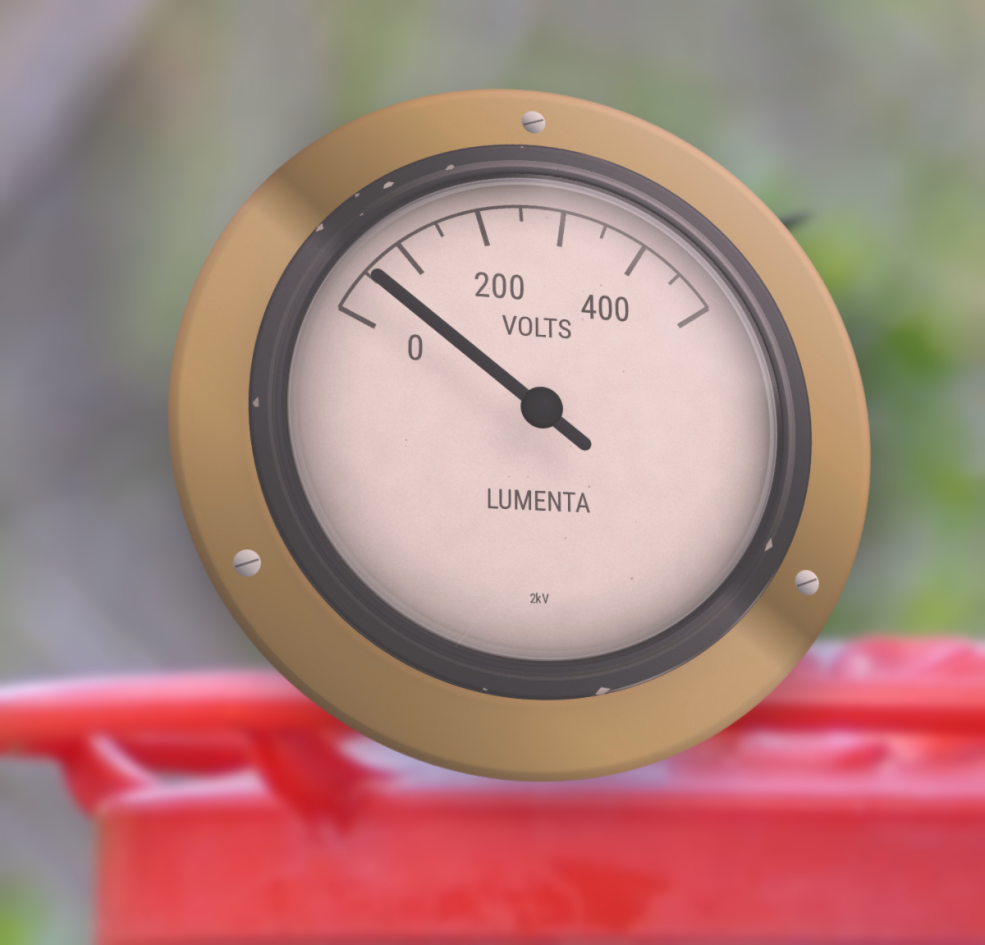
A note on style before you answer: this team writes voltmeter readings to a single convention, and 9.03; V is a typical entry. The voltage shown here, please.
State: 50; V
